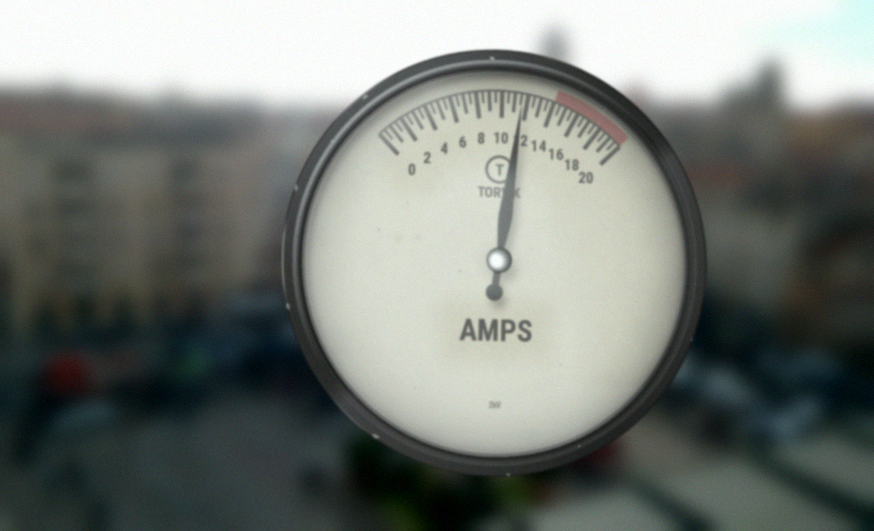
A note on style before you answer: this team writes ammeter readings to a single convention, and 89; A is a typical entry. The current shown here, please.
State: 11.5; A
